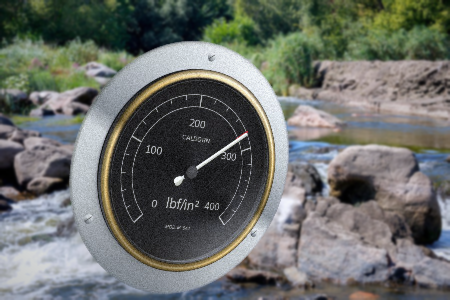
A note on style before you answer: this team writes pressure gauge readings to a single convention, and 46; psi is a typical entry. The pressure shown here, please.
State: 280; psi
